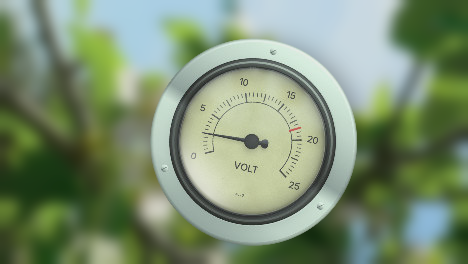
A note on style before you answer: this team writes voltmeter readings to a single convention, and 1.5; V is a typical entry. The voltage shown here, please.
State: 2.5; V
